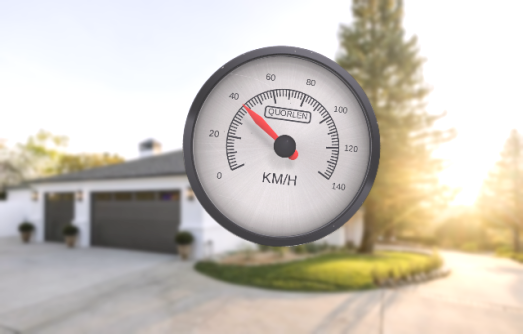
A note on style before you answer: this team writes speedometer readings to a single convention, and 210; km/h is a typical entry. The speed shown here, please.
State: 40; km/h
